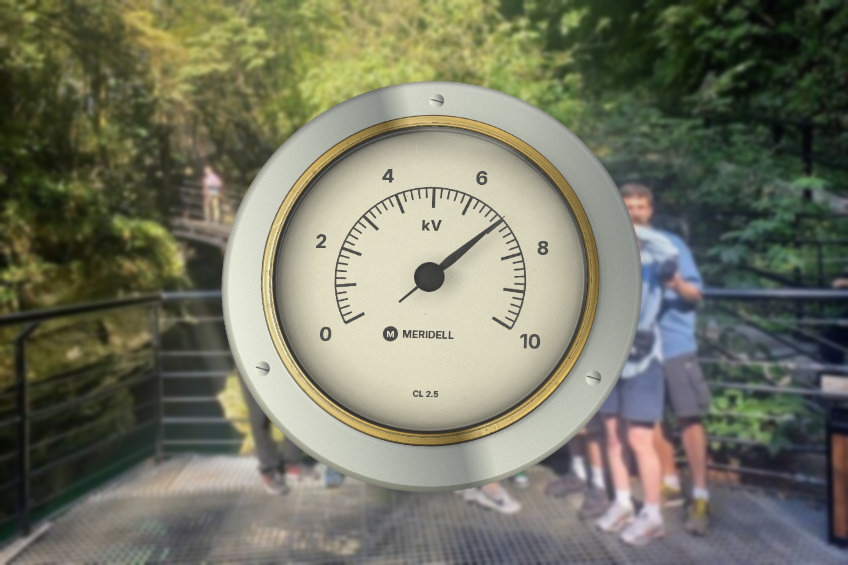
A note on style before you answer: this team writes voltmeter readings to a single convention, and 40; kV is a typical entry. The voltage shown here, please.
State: 7; kV
